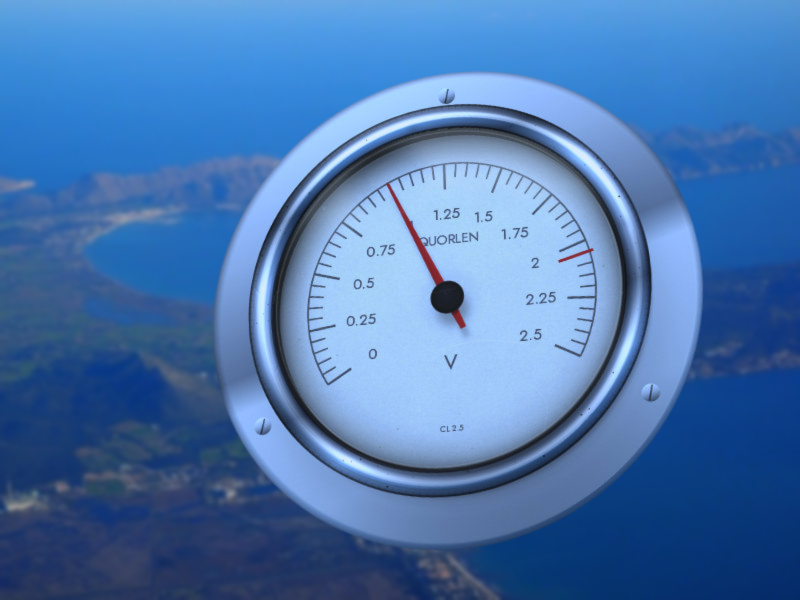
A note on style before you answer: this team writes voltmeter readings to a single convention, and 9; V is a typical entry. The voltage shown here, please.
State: 1; V
